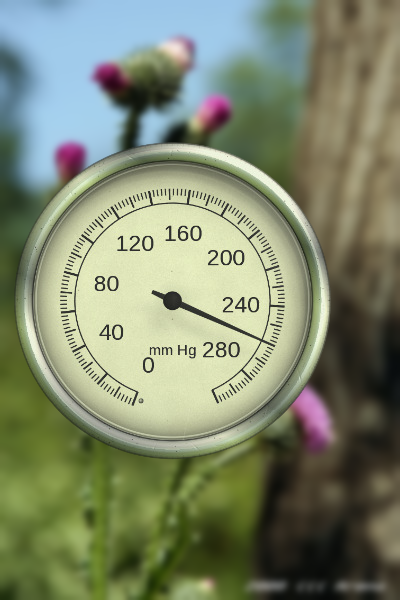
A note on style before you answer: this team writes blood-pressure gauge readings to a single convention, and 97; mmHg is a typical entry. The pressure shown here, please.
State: 260; mmHg
